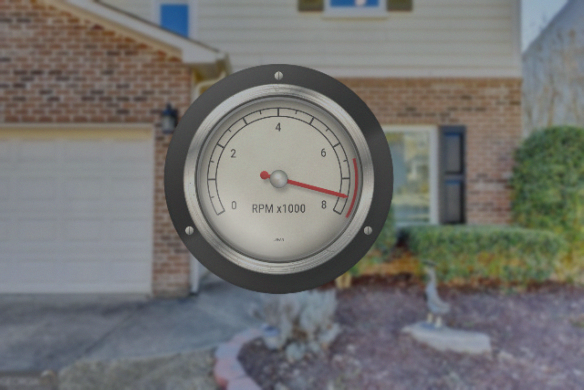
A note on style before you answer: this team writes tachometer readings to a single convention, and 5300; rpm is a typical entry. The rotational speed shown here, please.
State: 7500; rpm
